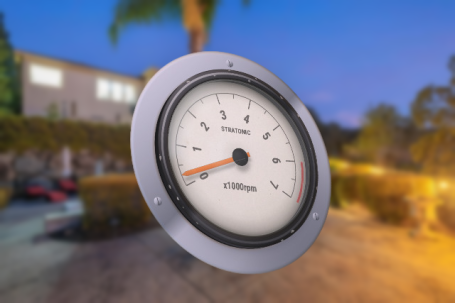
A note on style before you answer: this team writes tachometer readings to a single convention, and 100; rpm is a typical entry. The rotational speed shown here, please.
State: 250; rpm
